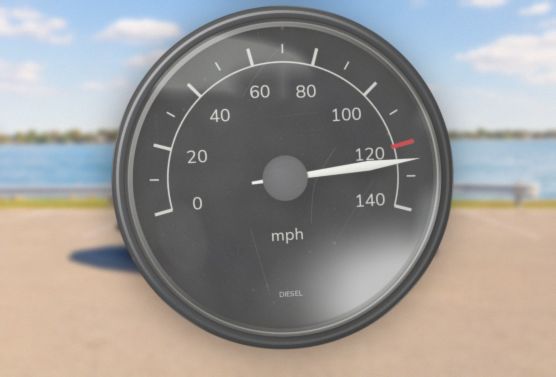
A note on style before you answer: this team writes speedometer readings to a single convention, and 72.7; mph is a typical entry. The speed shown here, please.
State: 125; mph
